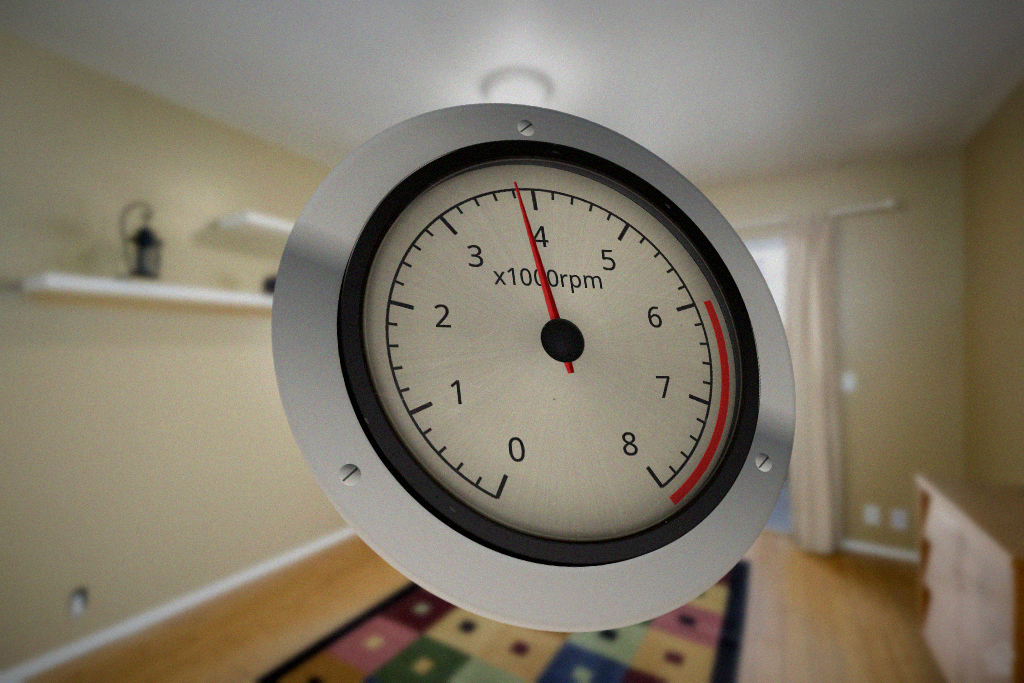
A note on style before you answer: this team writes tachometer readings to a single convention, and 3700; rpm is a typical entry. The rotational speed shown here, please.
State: 3800; rpm
